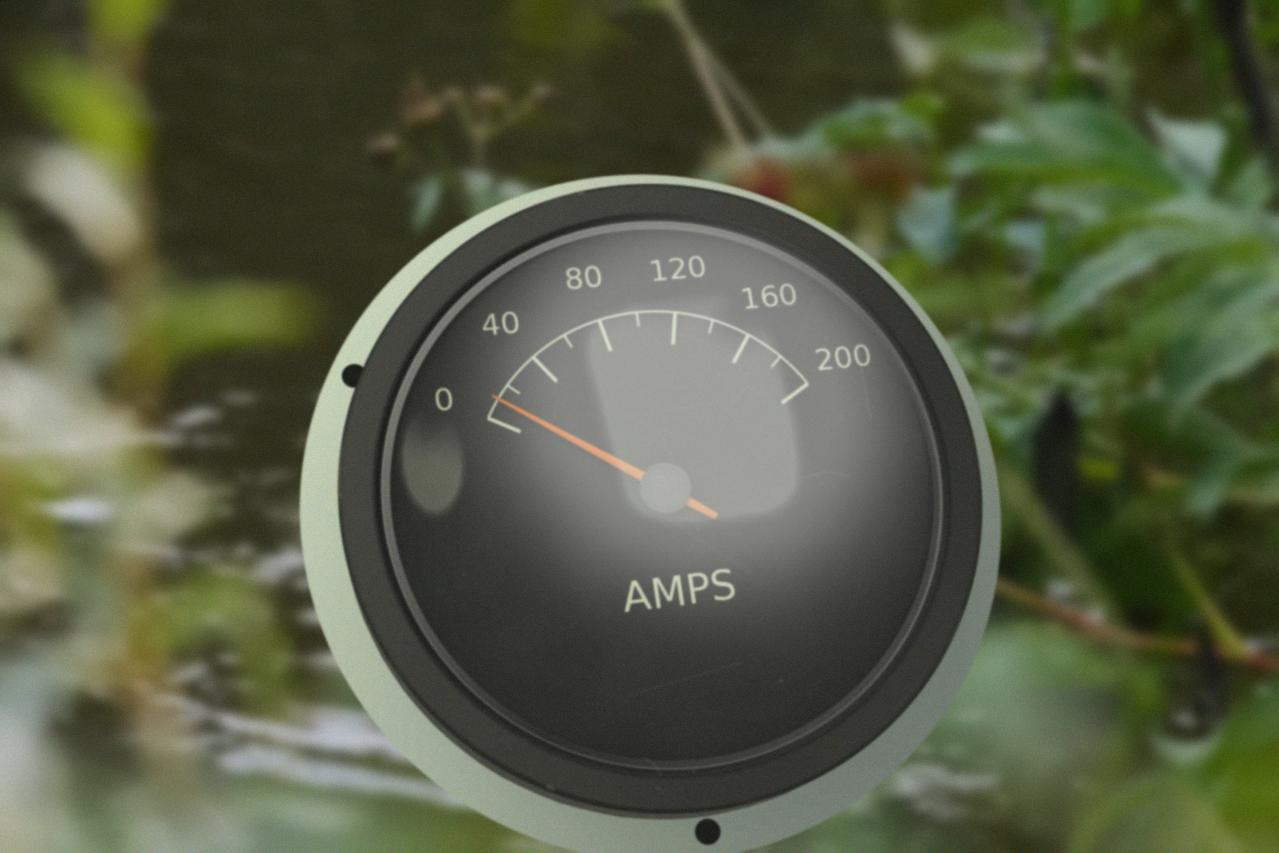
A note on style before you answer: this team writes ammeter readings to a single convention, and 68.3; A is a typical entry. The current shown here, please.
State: 10; A
